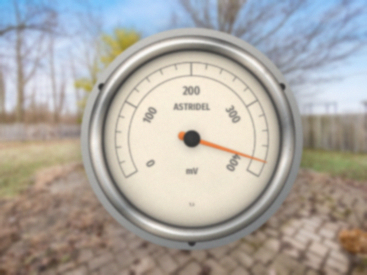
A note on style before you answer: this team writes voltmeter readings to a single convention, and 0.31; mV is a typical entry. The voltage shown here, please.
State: 380; mV
